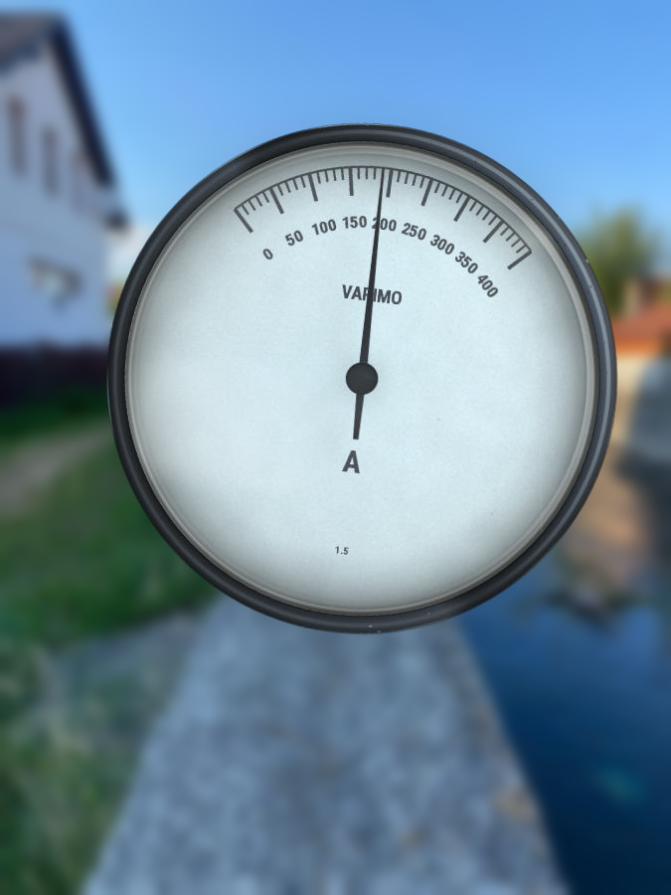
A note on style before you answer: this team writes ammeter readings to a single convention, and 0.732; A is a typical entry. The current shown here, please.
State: 190; A
